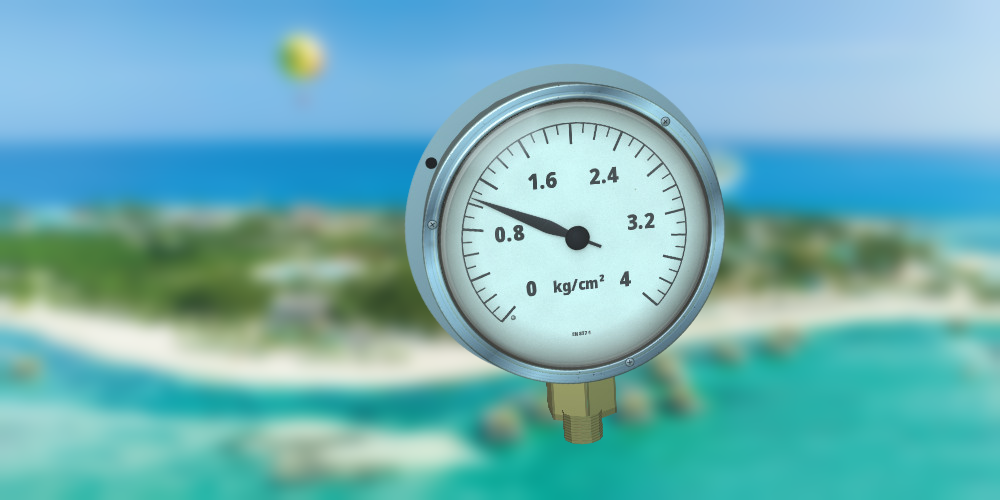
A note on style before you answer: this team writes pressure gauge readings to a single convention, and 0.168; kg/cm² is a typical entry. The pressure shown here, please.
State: 1.05; kg/cm²
